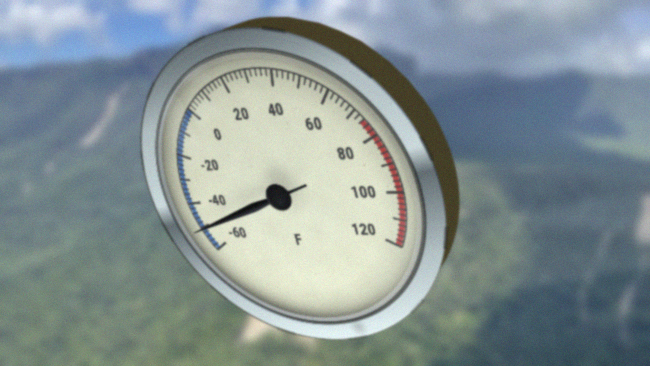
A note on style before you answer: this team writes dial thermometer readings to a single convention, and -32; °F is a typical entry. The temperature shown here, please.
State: -50; °F
